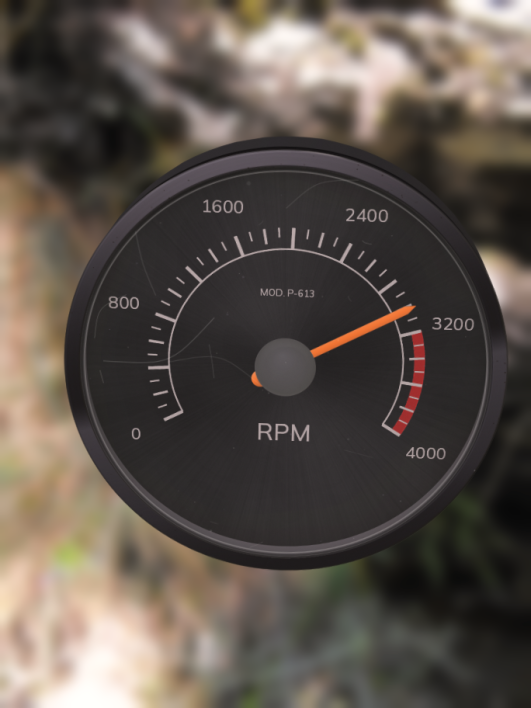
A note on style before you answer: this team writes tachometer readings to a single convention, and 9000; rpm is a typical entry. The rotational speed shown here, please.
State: 3000; rpm
